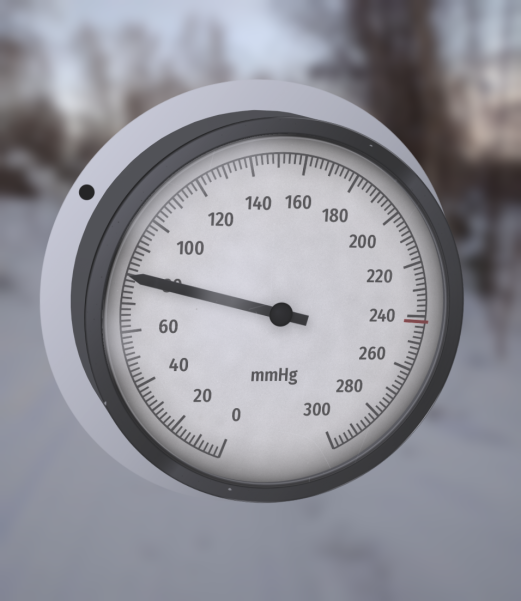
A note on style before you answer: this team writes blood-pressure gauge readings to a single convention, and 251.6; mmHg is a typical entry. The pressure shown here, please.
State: 80; mmHg
